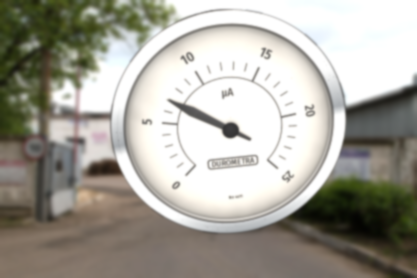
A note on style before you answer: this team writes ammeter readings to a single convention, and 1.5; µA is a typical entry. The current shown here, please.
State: 7; µA
